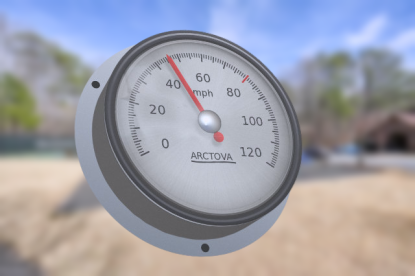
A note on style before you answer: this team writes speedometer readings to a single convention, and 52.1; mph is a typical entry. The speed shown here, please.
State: 45; mph
